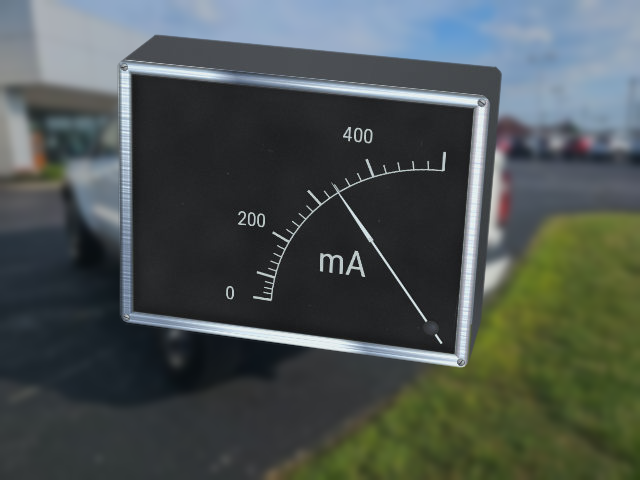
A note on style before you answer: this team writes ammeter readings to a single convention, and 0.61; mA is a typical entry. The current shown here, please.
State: 340; mA
